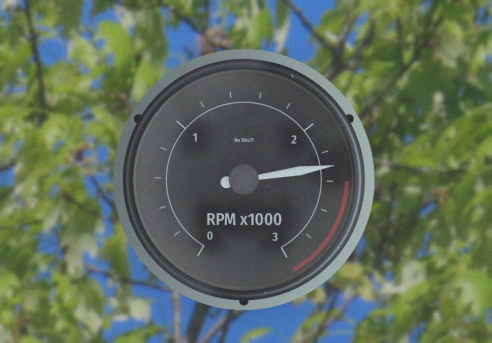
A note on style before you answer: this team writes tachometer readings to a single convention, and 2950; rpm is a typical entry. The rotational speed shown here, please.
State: 2300; rpm
